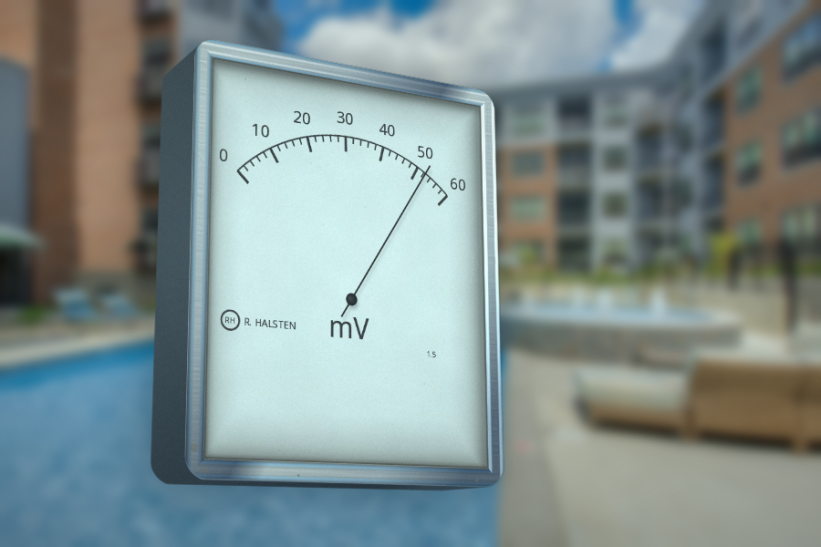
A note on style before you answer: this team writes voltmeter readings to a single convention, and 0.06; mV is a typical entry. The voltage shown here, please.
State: 52; mV
